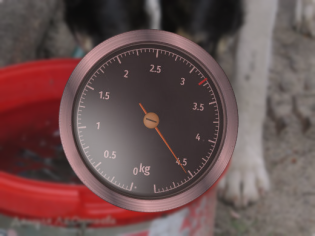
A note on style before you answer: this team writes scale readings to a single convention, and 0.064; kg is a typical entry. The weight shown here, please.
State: 4.55; kg
